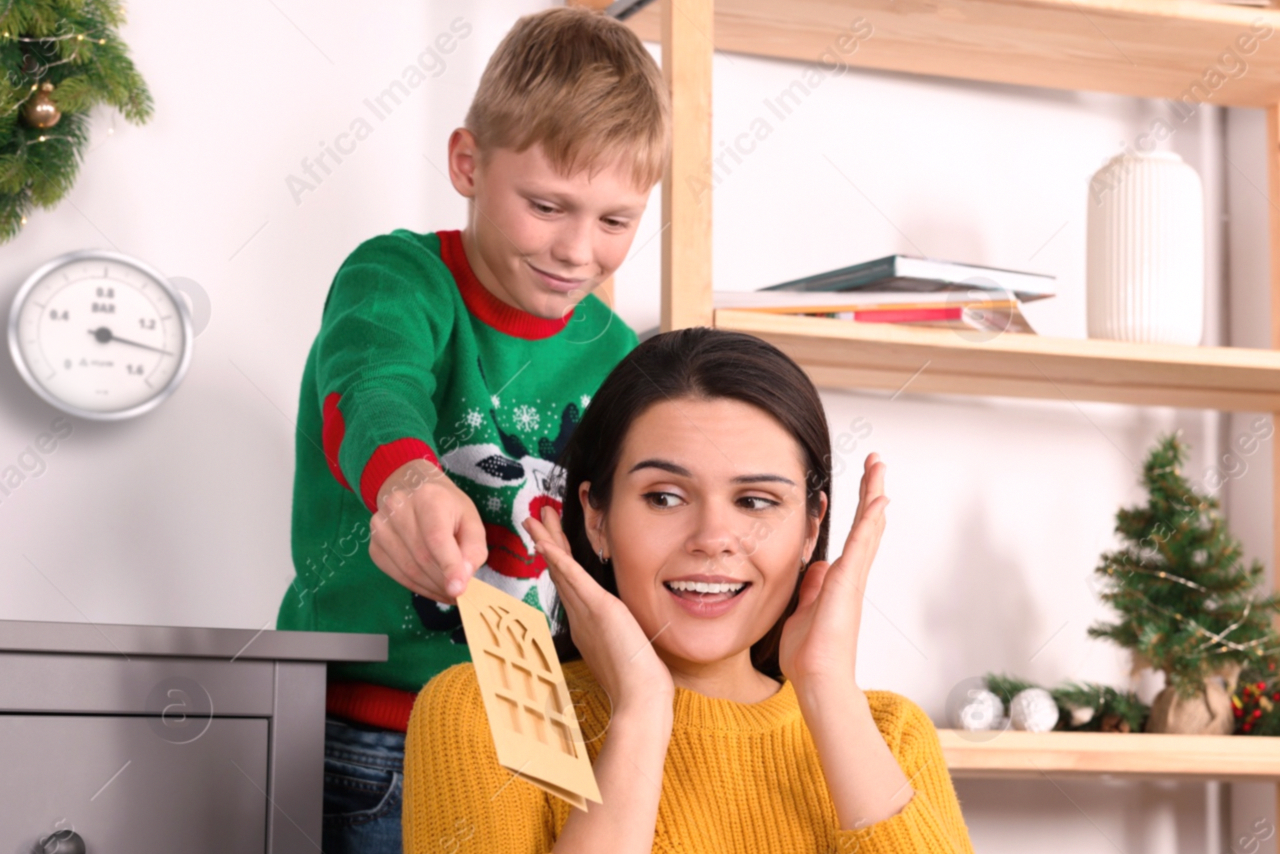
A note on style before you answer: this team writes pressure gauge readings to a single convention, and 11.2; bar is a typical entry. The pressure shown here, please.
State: 1.4; bar
